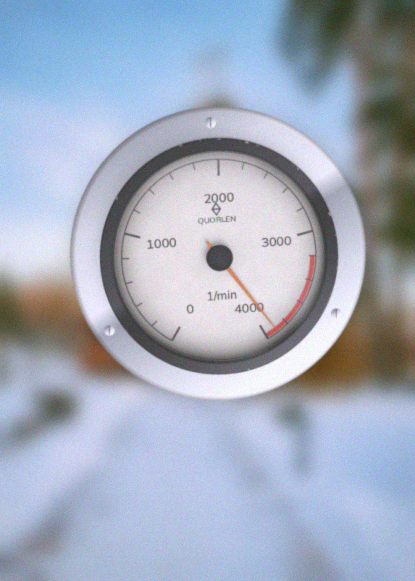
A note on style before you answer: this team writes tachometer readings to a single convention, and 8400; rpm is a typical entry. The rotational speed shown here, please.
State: 3900; rpm
